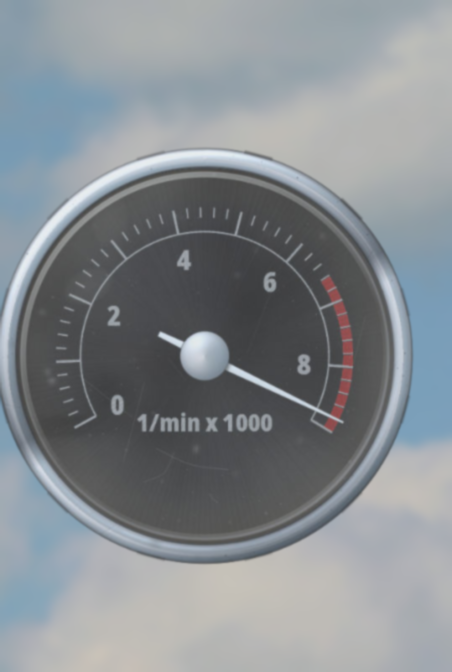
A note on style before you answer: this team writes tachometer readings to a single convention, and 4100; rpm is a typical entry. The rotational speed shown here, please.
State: 8800; rpm
